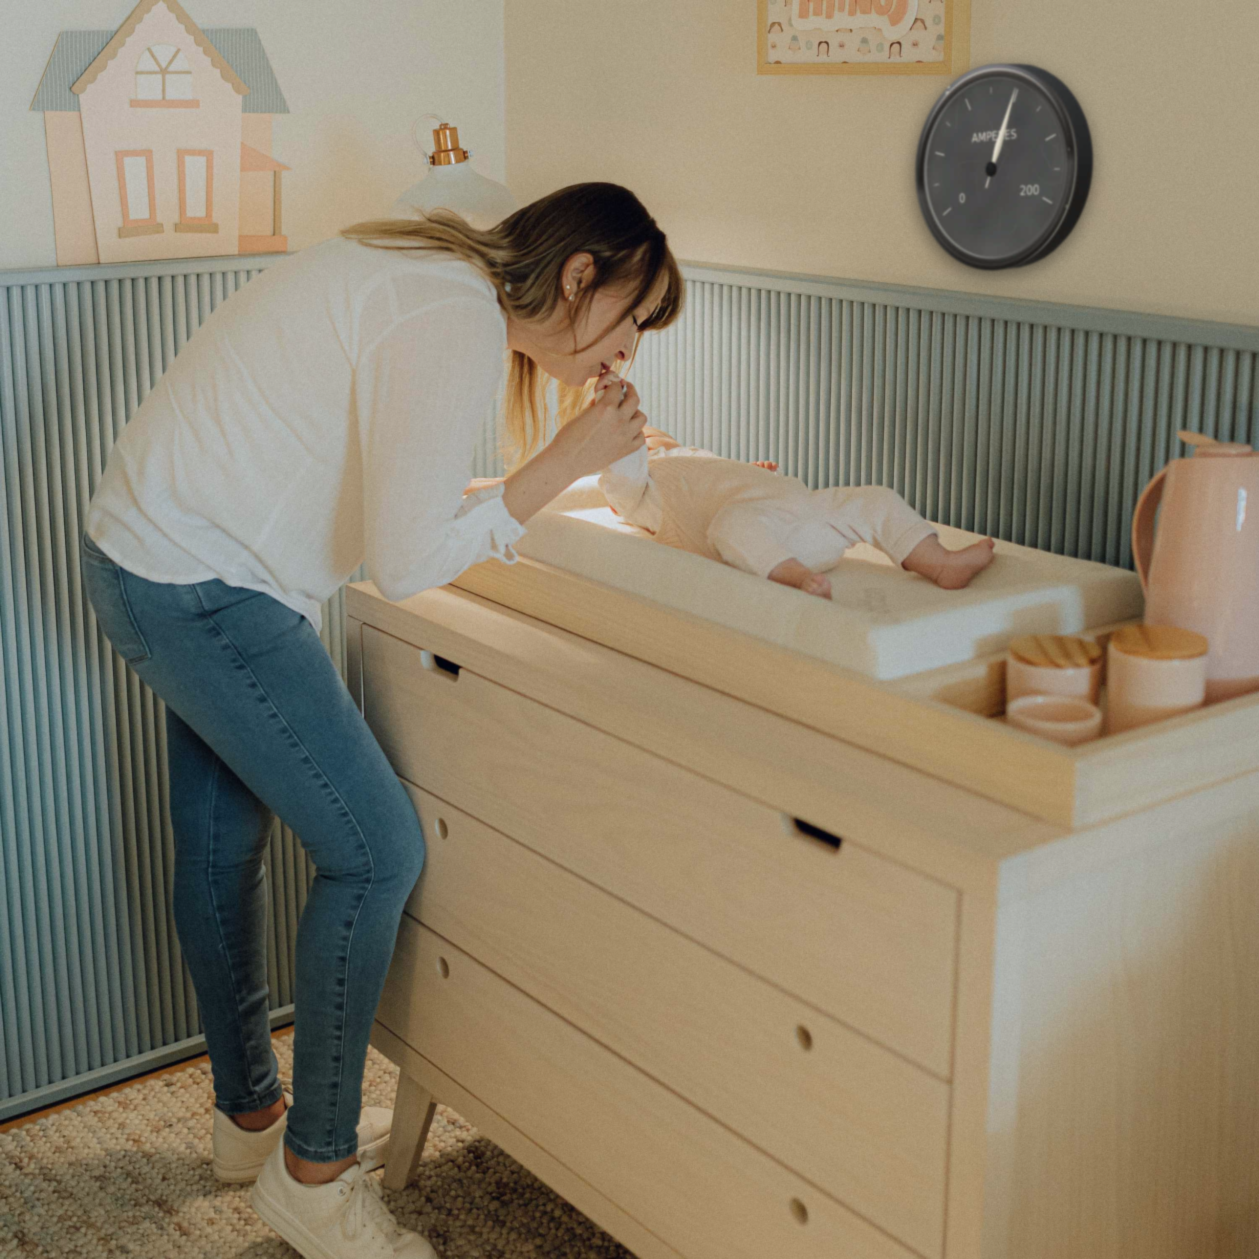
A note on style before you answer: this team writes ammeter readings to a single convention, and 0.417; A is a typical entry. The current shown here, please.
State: 120; A
